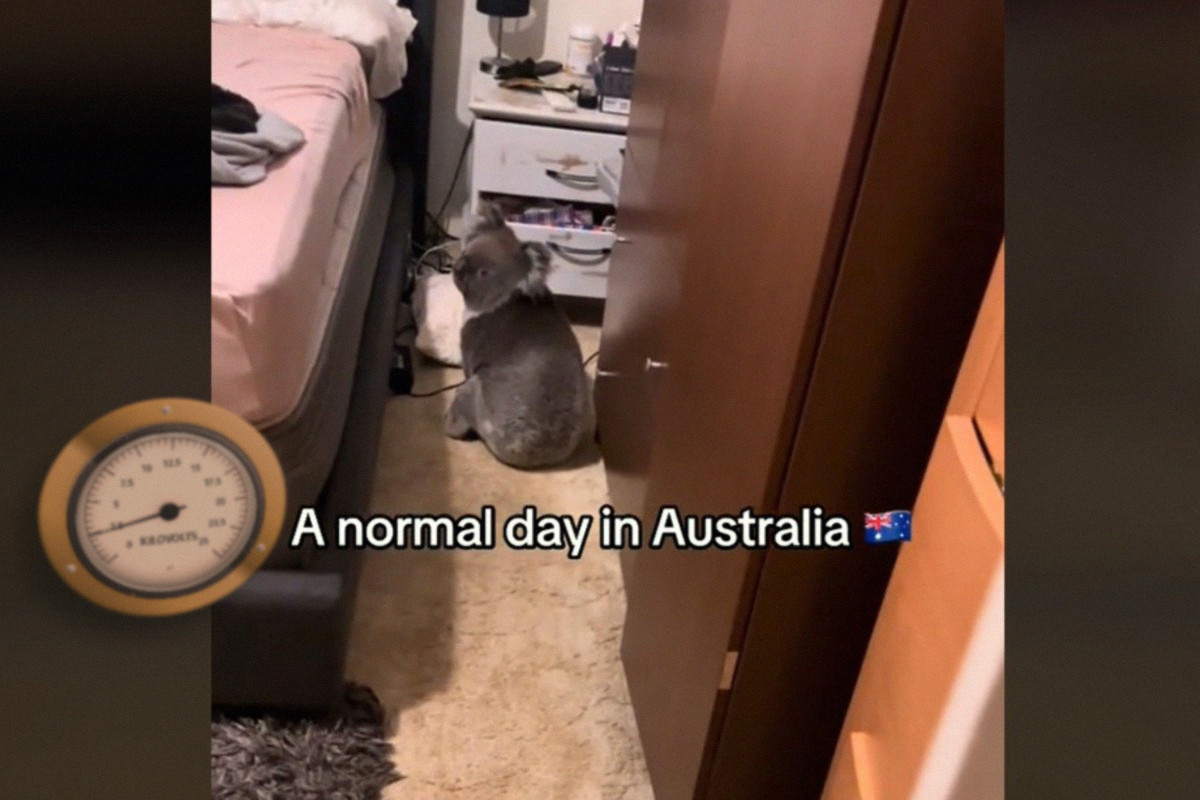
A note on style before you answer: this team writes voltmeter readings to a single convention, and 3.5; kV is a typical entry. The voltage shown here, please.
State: 2.5; kV
